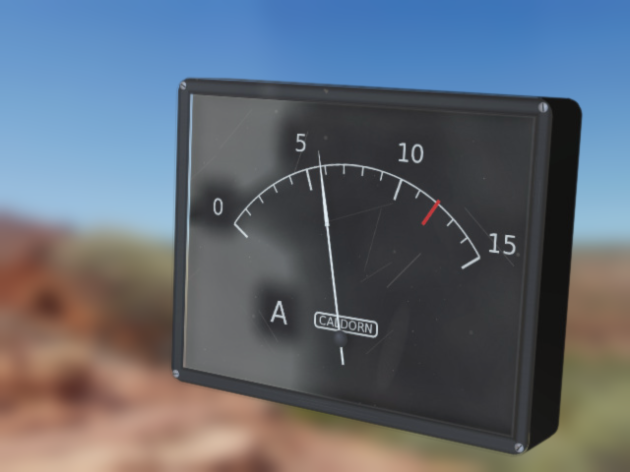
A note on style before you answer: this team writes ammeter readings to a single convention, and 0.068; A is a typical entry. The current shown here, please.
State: 6; A
